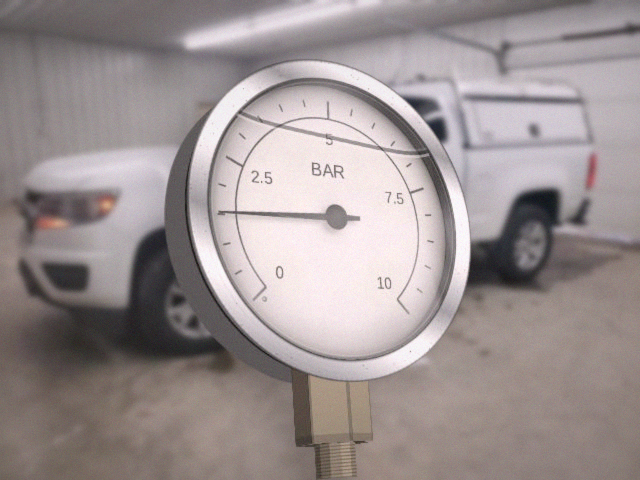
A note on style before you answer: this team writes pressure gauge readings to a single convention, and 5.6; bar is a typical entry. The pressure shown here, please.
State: 1.5; bar
